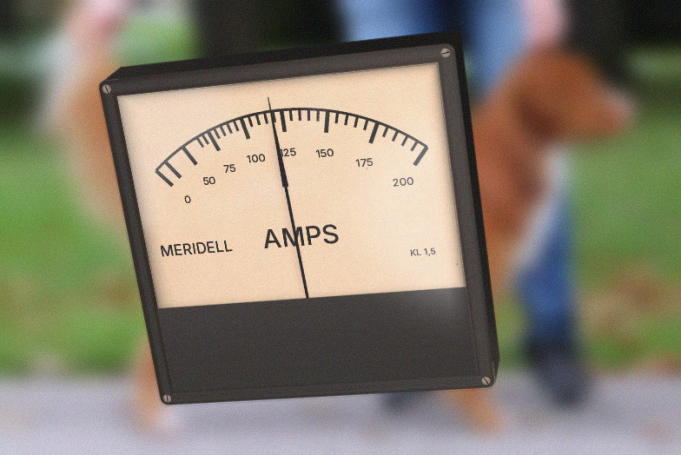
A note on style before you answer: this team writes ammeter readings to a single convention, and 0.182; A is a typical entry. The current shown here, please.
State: 120; A
